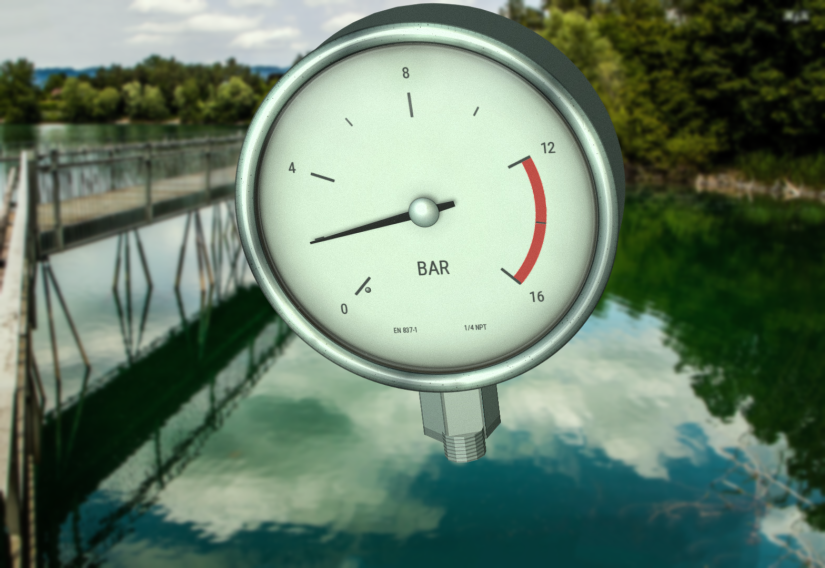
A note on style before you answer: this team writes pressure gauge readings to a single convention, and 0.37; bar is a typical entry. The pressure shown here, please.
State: 2; bar
